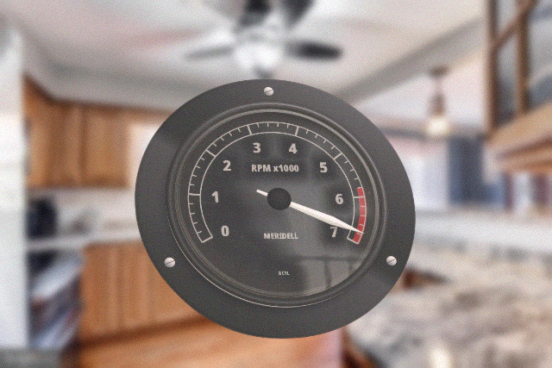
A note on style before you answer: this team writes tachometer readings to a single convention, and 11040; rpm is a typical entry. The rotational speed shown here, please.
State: 6800; rpm
